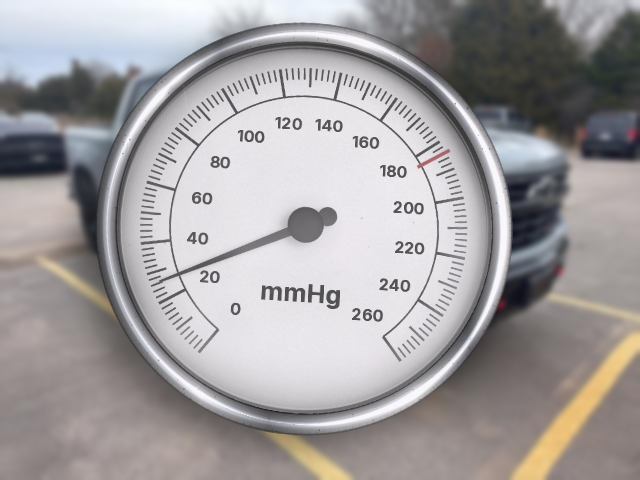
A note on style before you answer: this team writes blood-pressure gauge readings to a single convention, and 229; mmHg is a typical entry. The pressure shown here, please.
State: 26; mmHg
